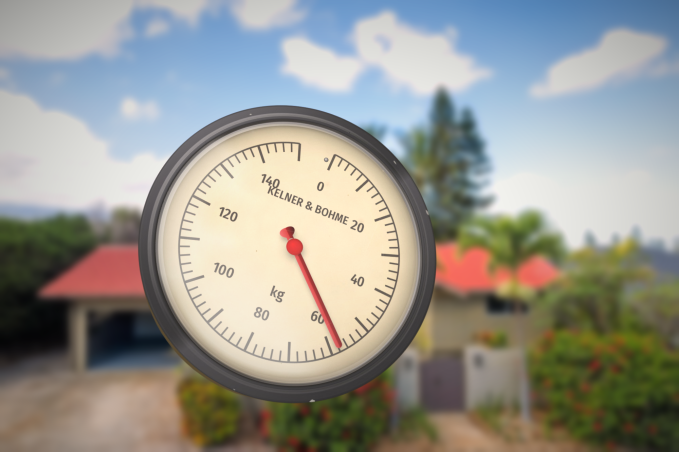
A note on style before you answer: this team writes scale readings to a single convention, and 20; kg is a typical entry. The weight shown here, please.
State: 58; kg
